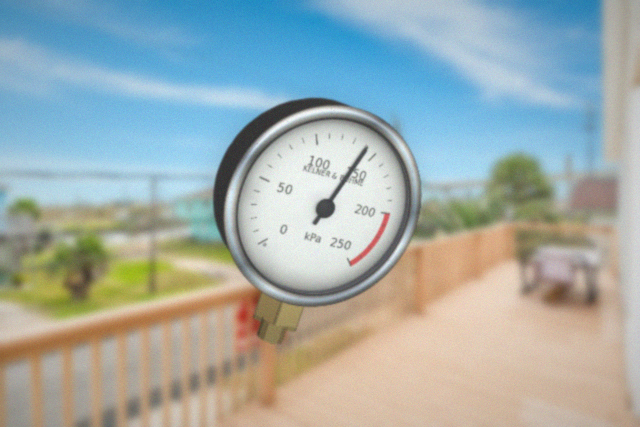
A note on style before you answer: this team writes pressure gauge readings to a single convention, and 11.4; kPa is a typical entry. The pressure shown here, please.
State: 140; kPa
